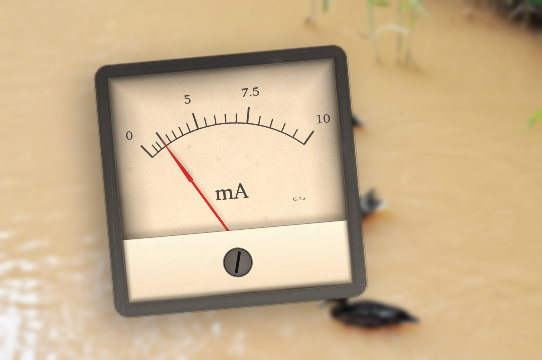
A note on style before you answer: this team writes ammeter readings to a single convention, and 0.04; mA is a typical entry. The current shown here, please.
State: 2.5; mA
